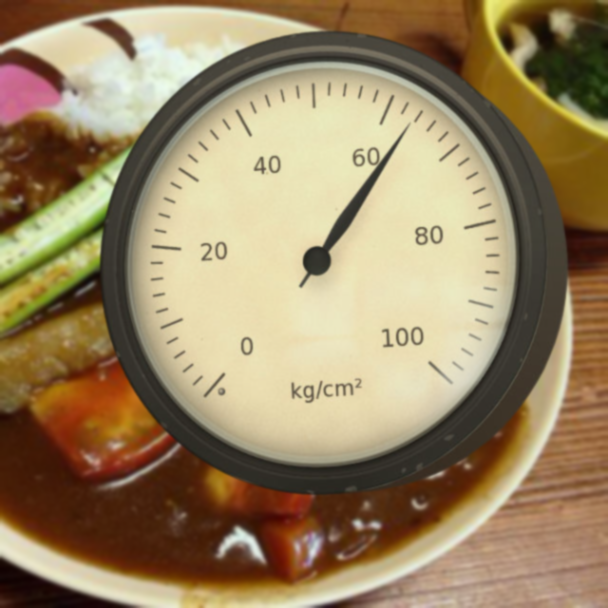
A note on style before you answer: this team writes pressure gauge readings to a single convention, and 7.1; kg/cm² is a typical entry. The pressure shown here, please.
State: 64; kg/cm²
